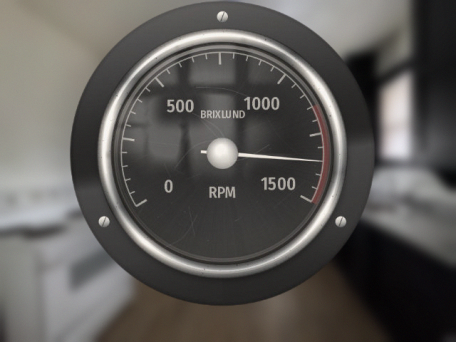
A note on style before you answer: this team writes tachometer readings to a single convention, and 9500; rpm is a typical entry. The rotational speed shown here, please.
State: 1350; rpm
